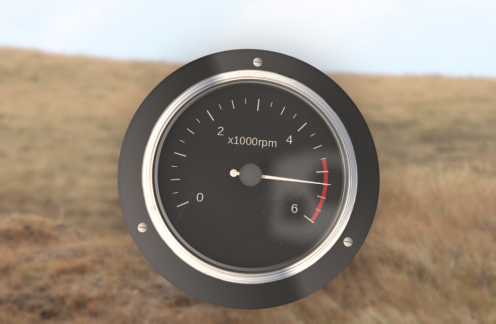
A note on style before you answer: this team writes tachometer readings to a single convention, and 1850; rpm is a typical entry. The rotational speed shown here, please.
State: 5250; rpm
